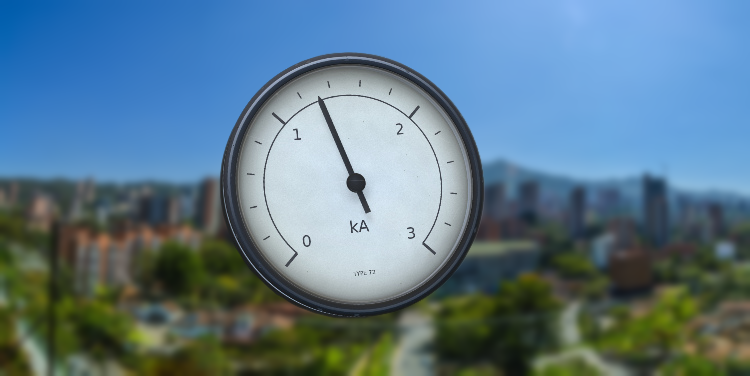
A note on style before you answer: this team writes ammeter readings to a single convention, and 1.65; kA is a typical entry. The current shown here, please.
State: 1.3; kA
